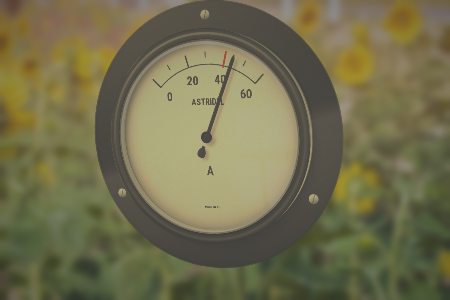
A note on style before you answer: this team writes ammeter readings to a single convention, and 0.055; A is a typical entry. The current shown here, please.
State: 45; A
